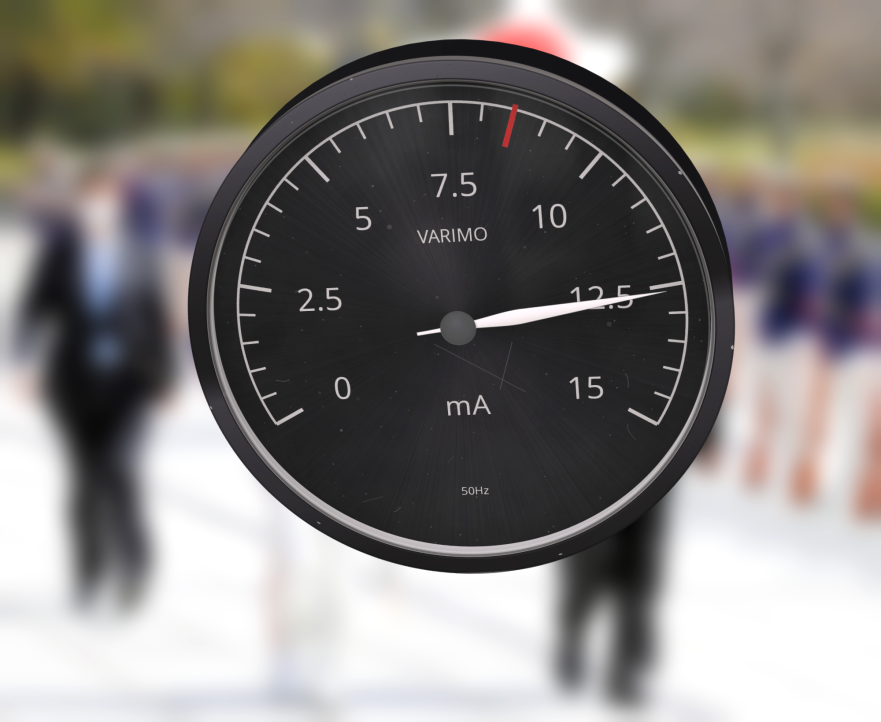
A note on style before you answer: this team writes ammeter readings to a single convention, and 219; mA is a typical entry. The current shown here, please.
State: 12.5; mA
